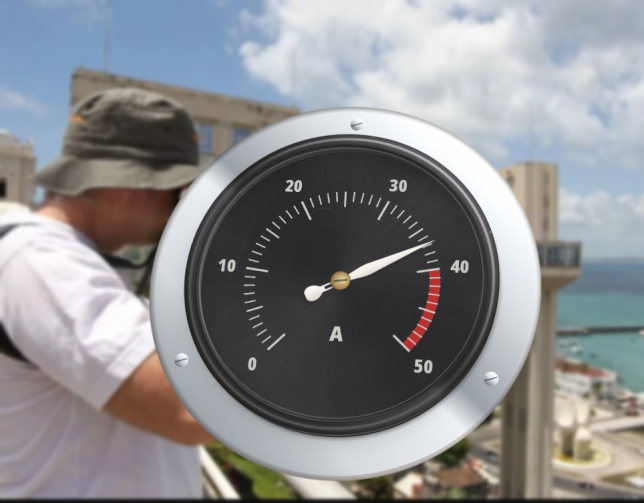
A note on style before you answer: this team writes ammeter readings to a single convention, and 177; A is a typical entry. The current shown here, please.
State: 37; A
